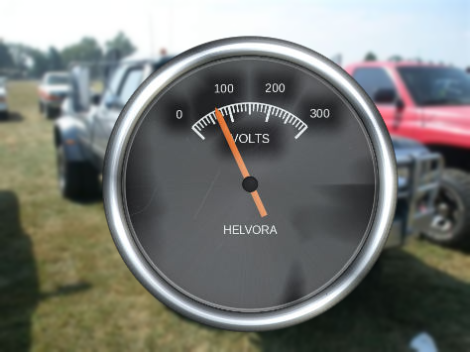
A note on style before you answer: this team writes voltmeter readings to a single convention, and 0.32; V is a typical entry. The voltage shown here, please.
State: 70; V
